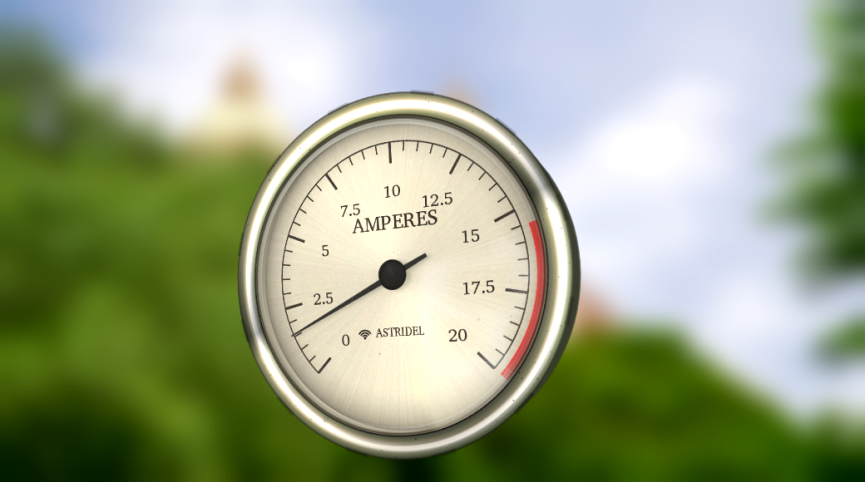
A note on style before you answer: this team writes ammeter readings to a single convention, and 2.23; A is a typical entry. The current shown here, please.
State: 1.5; A
